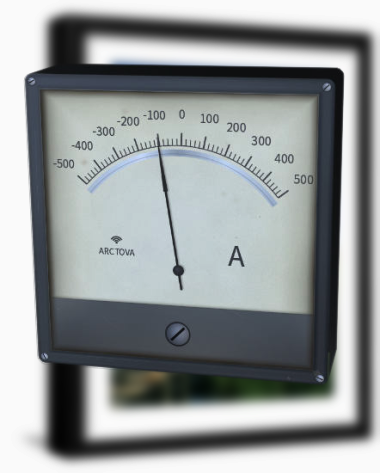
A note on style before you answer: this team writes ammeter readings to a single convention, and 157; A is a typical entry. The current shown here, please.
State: -100; A
